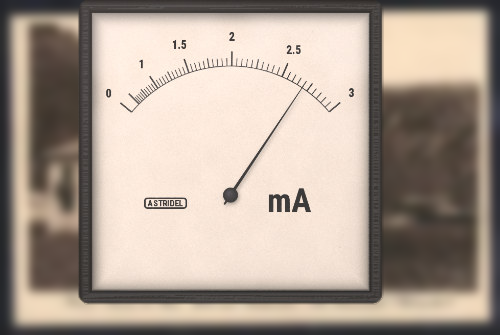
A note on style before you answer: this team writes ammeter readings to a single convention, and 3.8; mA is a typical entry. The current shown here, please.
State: 2.7; mA
